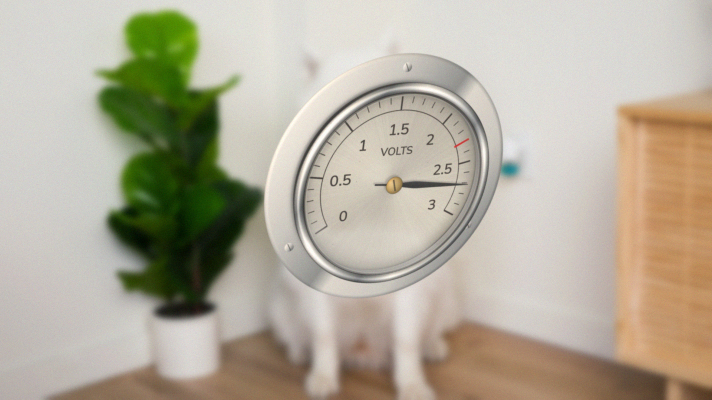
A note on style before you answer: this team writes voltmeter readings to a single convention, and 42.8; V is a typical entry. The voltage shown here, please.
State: 2.7; V
